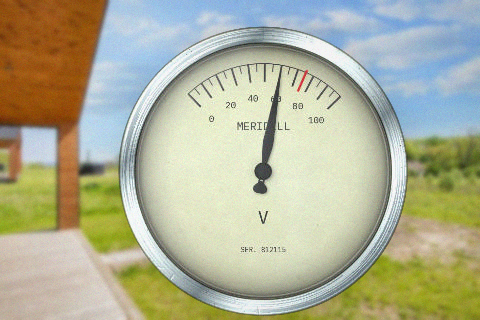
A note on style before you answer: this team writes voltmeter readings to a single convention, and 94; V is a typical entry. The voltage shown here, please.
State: 60; V
